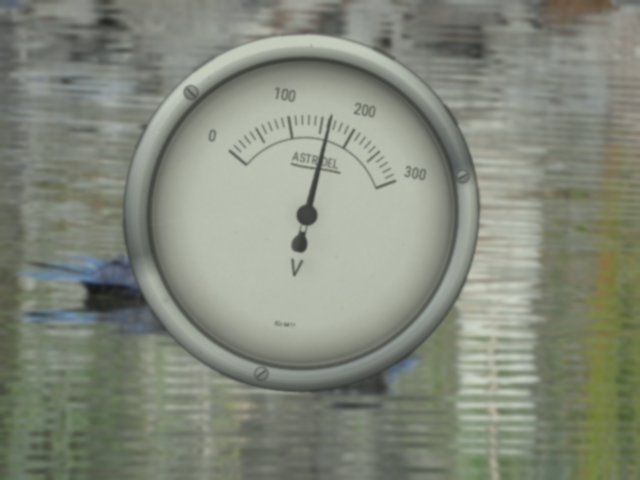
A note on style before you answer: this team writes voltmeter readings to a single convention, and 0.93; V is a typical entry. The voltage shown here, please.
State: 160; V
